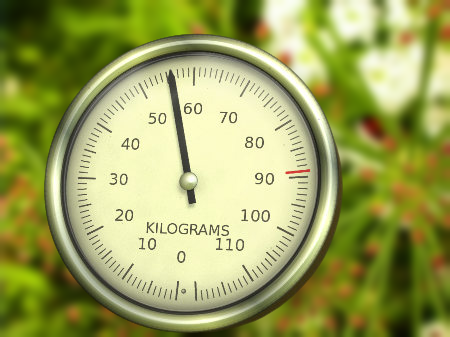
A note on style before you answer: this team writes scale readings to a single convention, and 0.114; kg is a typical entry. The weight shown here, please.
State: 56; kg
